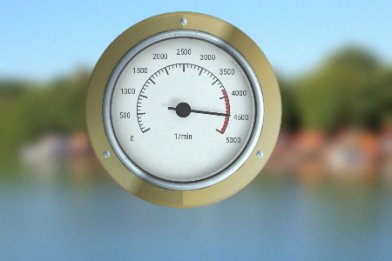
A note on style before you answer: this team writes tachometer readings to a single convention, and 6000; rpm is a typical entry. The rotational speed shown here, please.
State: 4500; rpm
